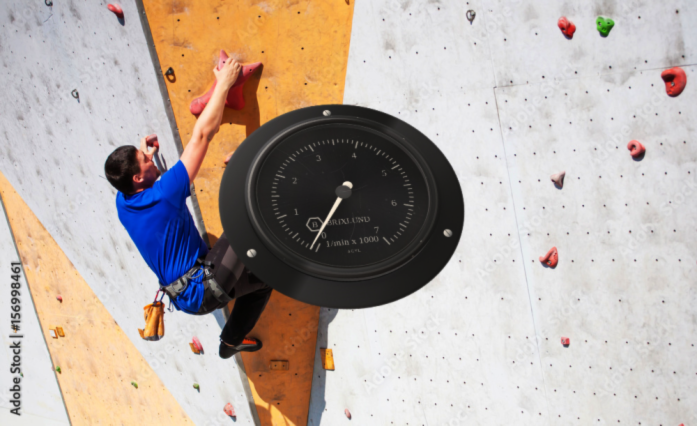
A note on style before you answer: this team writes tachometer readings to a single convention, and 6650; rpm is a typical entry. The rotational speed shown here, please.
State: 100; rpm
